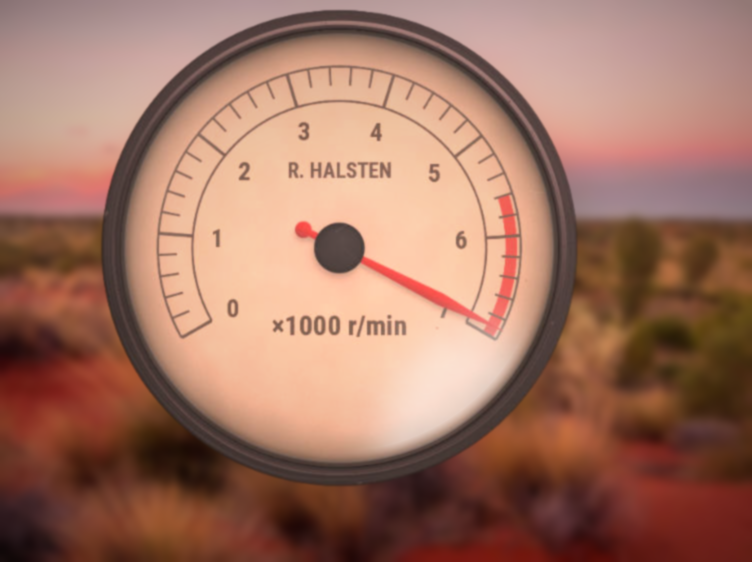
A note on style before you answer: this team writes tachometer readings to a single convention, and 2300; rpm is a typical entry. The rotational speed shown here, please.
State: 6900; rpm
